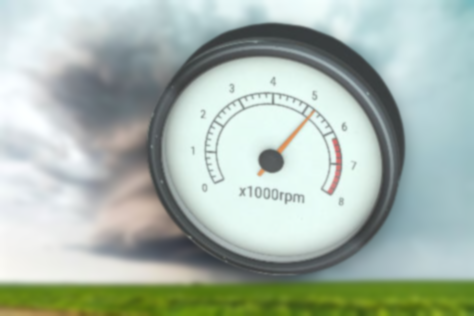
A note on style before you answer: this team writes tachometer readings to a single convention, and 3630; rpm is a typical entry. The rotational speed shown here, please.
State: 5200; rpm
